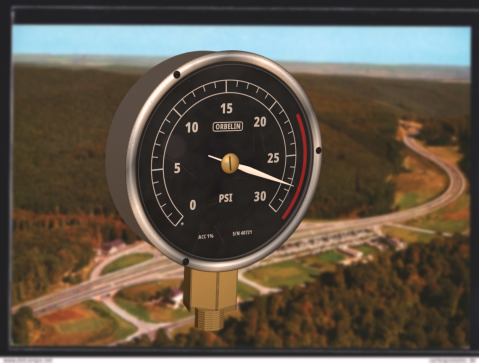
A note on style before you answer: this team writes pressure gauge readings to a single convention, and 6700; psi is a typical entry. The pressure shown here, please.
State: 27.5; psi
